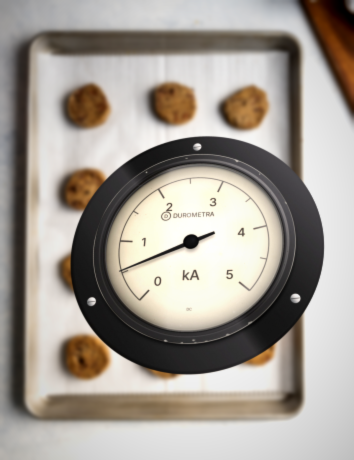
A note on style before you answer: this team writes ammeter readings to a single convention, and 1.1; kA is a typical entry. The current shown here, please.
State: 0.5; kA
